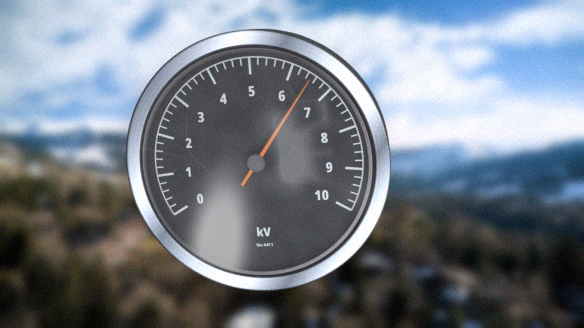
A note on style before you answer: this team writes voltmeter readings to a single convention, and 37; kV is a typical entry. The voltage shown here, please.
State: 6.5; kV
